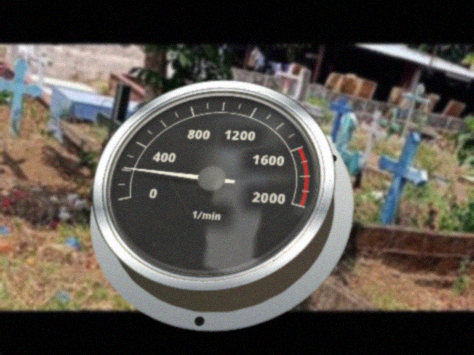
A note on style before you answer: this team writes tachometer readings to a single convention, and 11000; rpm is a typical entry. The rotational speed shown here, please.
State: 200; rpm
